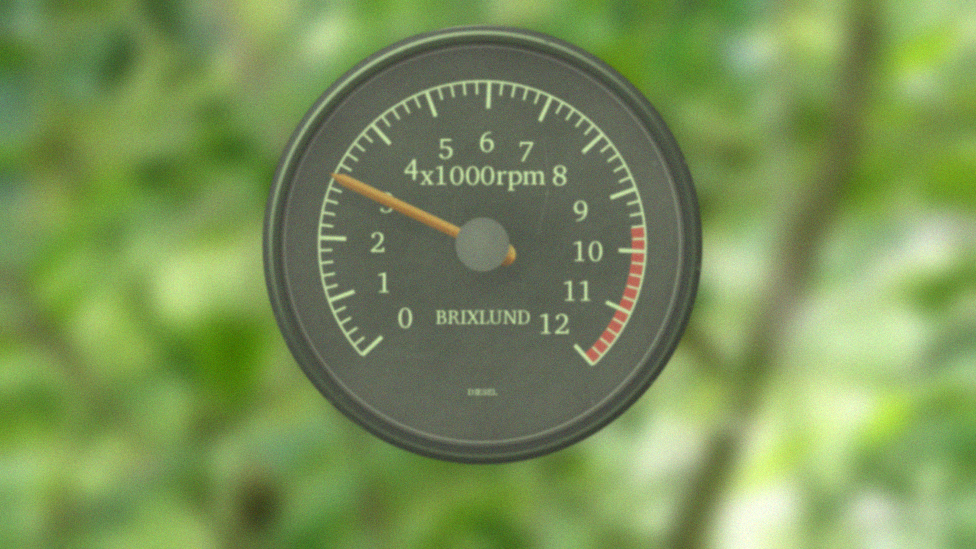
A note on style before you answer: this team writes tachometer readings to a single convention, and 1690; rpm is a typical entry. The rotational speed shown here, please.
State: 3000; rpm
